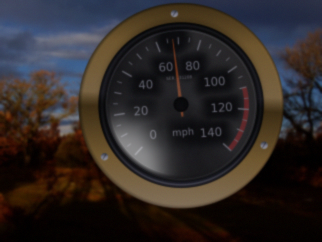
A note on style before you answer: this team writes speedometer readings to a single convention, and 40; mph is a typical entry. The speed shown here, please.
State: 67.5; mph
